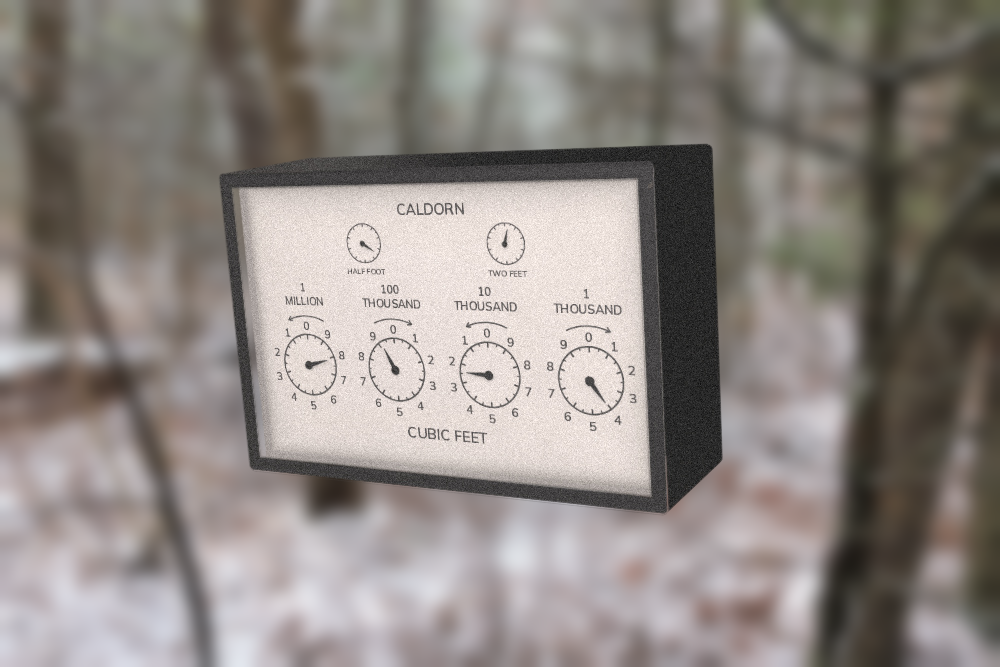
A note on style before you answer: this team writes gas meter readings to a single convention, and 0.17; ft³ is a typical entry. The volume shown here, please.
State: 792400; ft³
